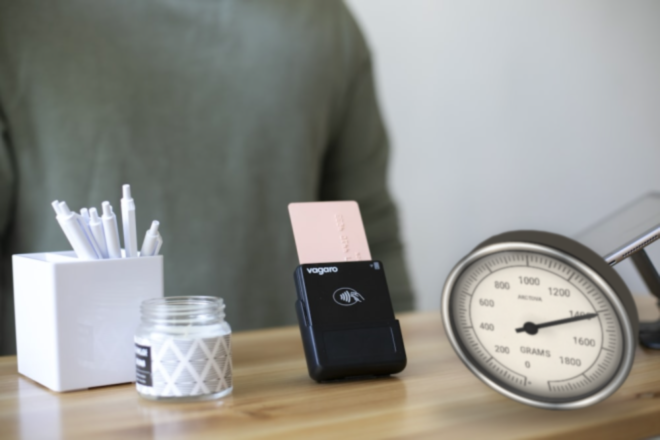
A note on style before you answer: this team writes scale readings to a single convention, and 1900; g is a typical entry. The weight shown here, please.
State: 1400; g
